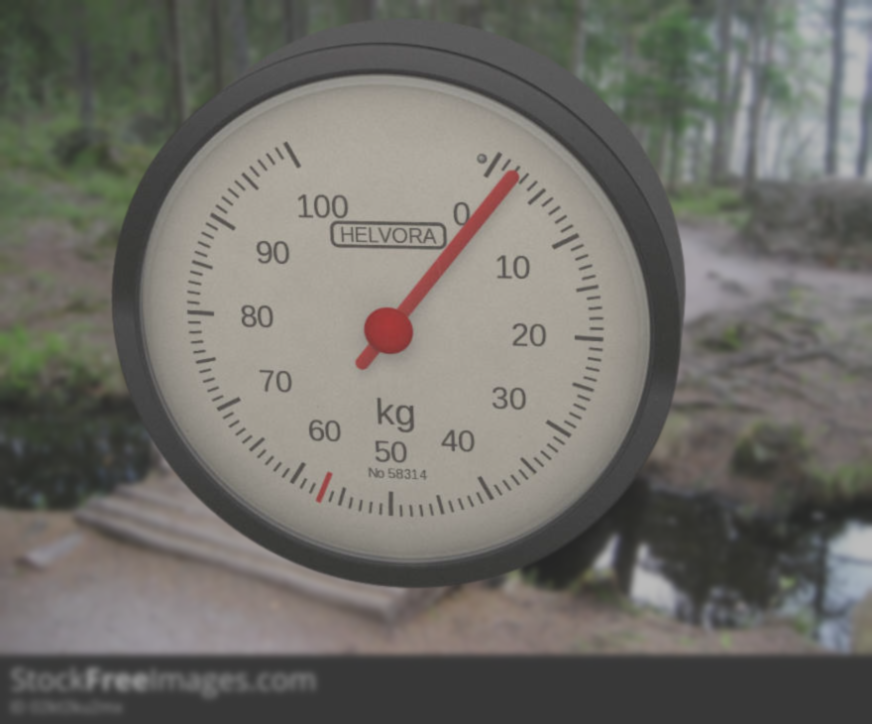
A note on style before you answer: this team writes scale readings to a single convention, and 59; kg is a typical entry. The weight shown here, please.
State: 2; kg
